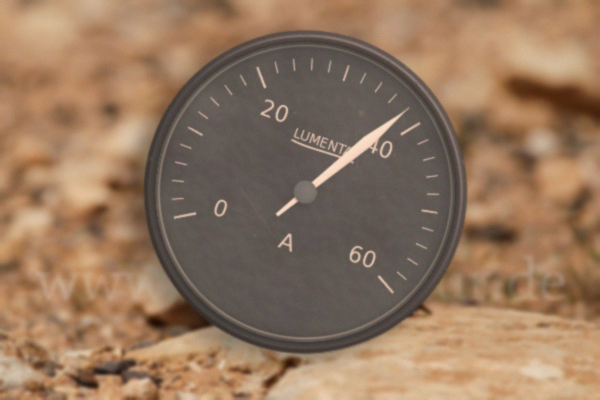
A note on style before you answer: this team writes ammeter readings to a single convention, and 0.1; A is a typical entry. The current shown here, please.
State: 38; A
